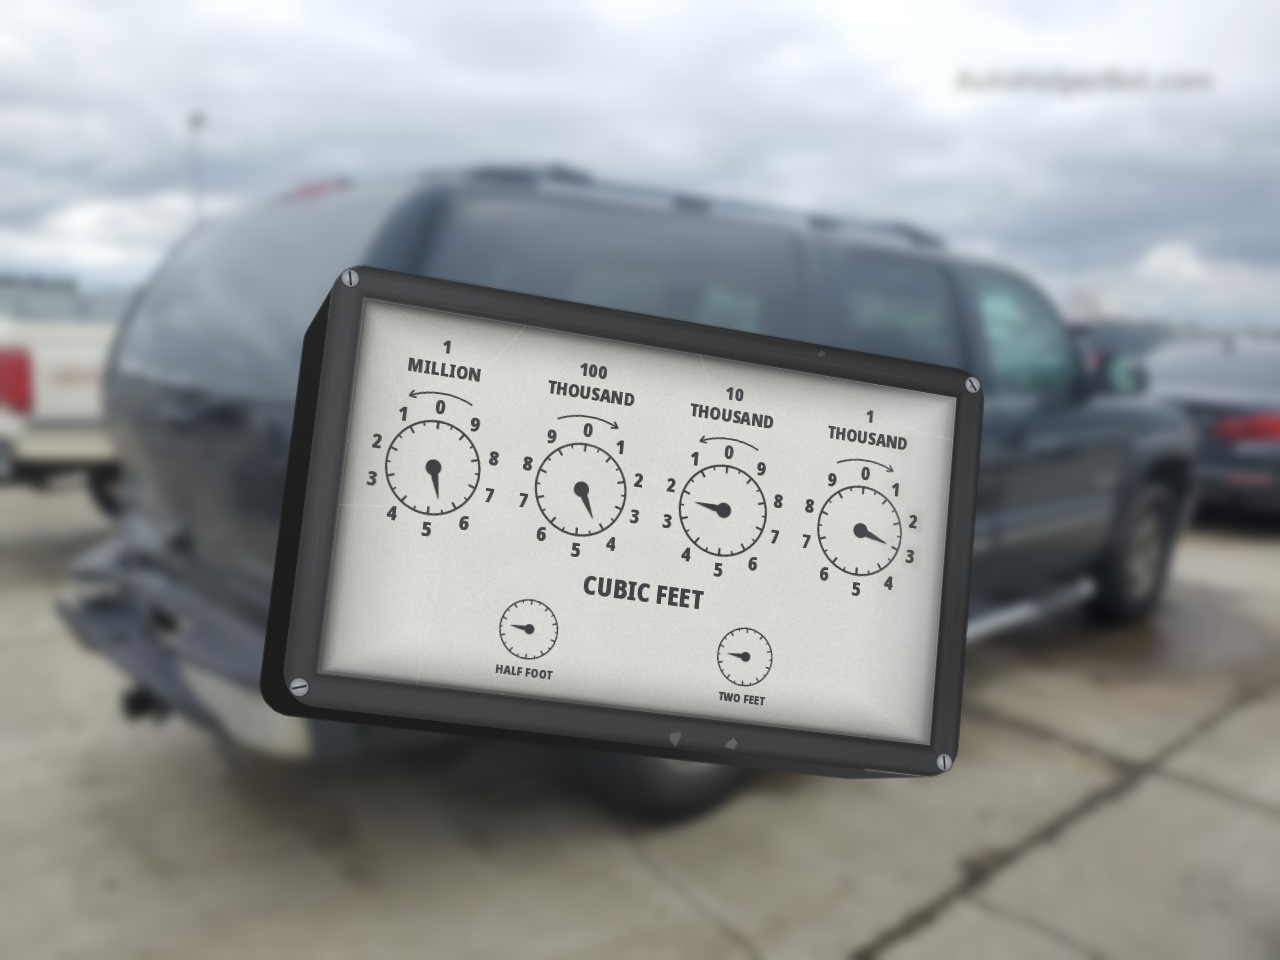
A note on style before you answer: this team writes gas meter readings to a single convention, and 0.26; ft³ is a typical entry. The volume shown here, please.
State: 542300; ft³
